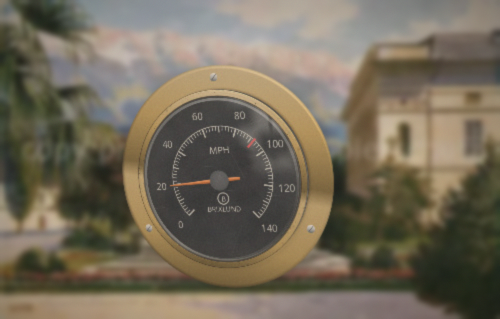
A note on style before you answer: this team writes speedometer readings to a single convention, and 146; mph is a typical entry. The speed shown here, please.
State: 20; mph
